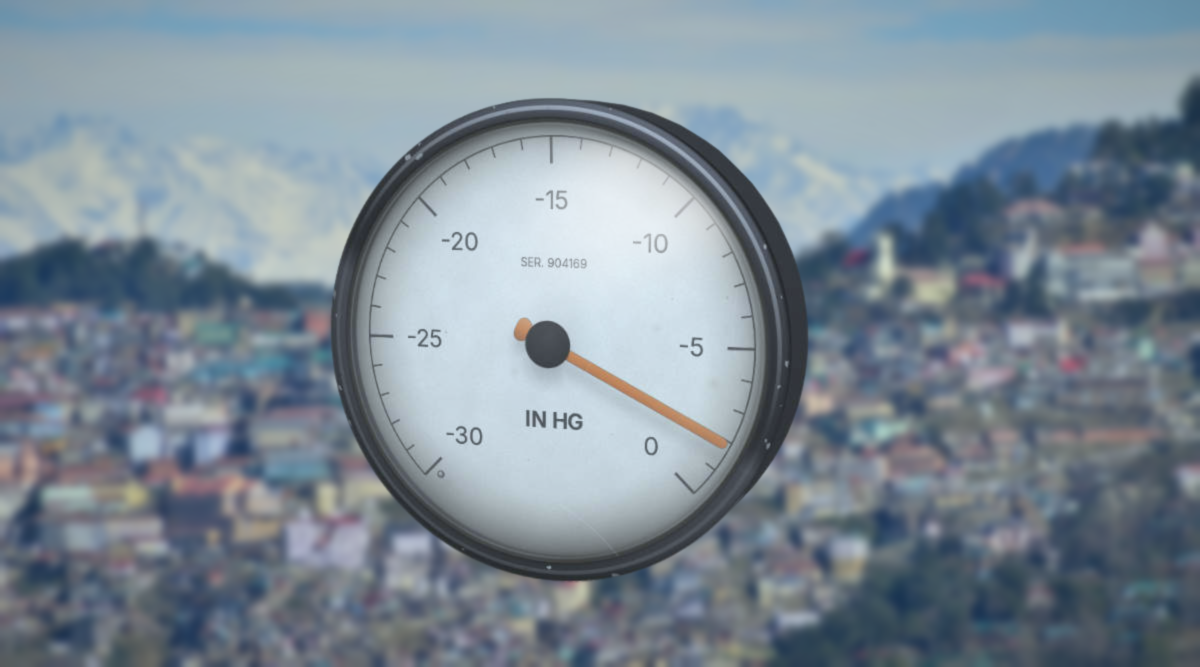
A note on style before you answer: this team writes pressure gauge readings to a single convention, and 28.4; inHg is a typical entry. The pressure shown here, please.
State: -2; inHg
